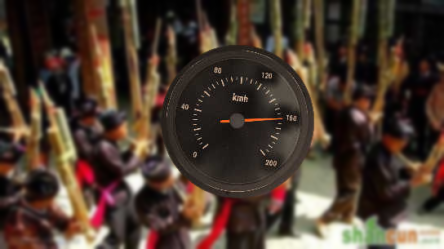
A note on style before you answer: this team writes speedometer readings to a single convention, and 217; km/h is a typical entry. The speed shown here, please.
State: 160; km/h
